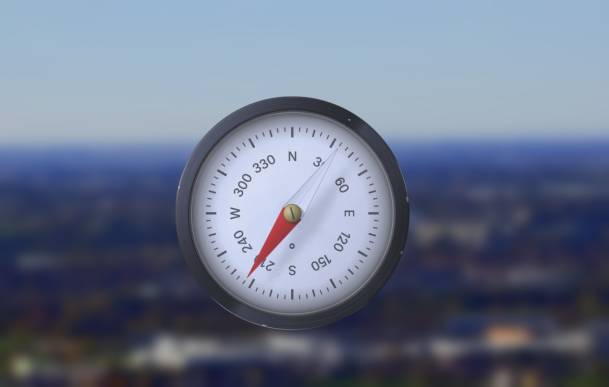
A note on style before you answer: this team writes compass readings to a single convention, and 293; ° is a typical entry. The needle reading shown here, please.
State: 215; °
